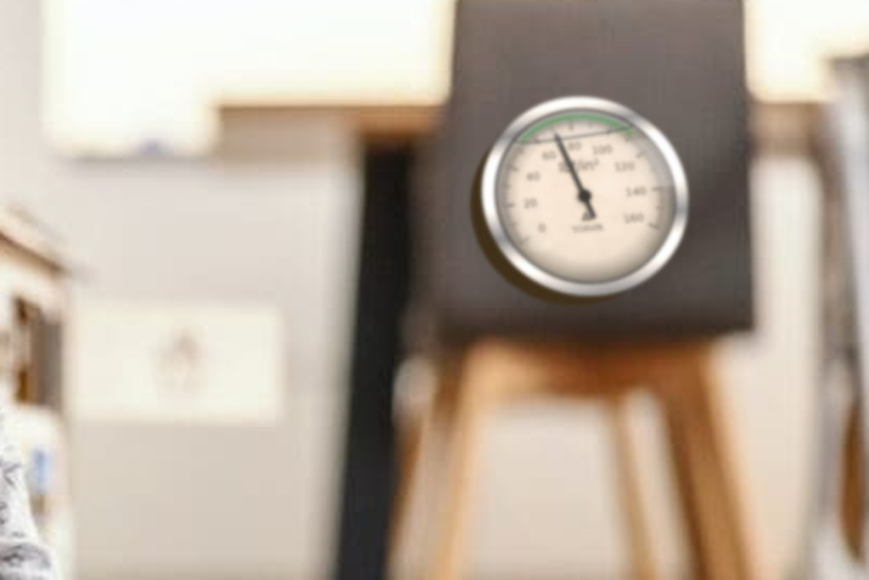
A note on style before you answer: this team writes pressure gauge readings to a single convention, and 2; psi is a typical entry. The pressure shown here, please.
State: 70; psi
